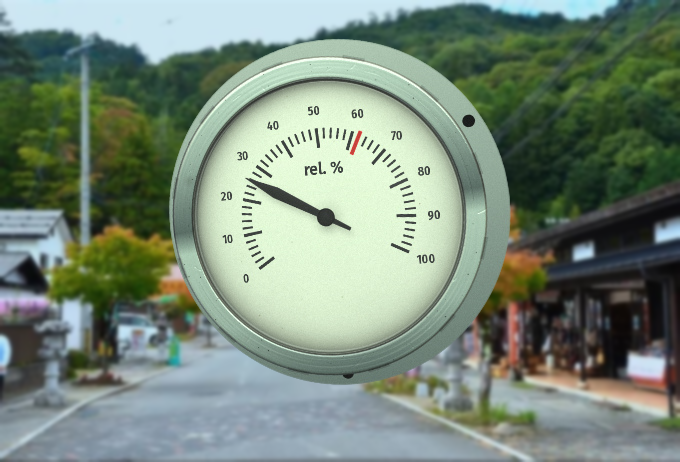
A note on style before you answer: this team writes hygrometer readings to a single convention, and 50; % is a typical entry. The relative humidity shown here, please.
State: 26; %
